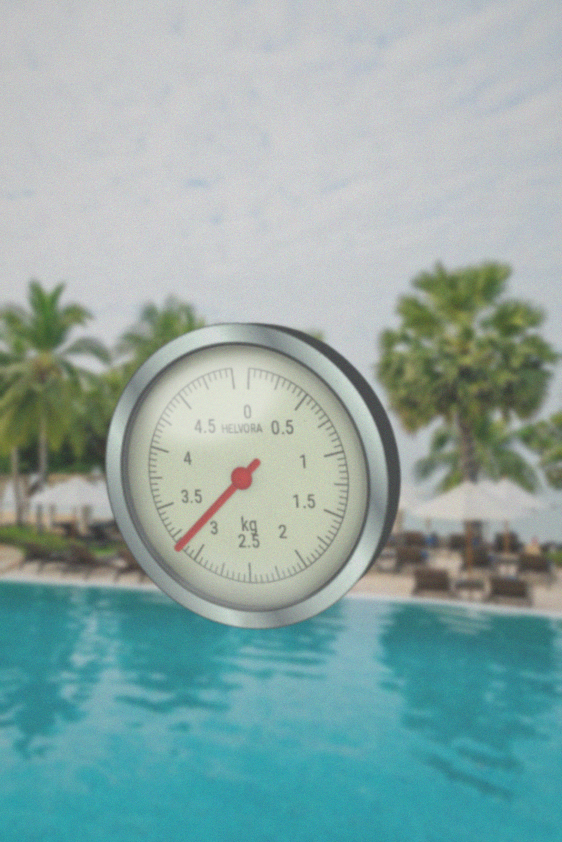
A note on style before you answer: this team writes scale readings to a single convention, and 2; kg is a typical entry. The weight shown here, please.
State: 3.15; kg
